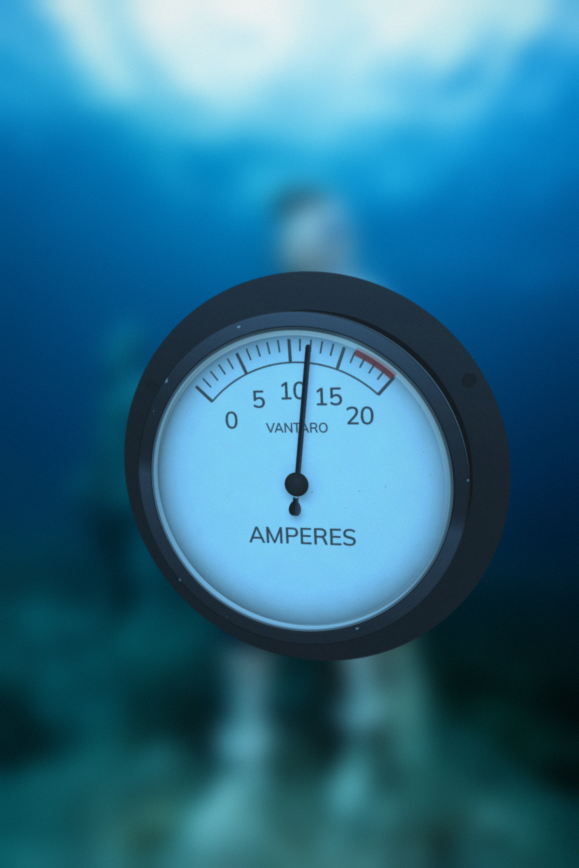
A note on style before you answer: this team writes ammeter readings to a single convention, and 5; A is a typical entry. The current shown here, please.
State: 12; A
